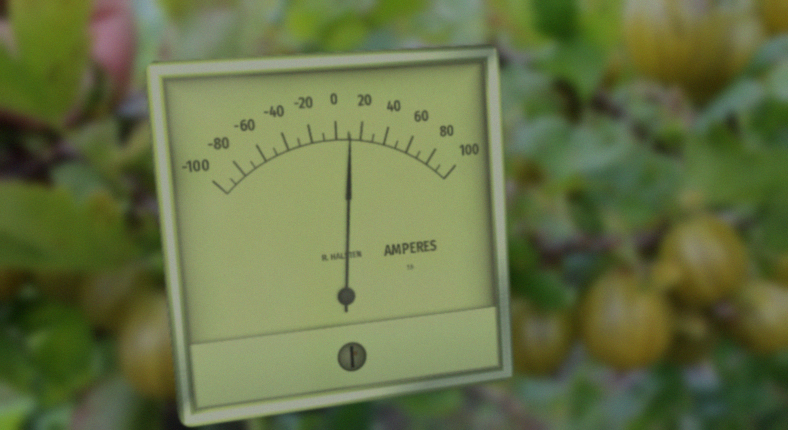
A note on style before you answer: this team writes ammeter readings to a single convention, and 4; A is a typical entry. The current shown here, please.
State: 10; A
